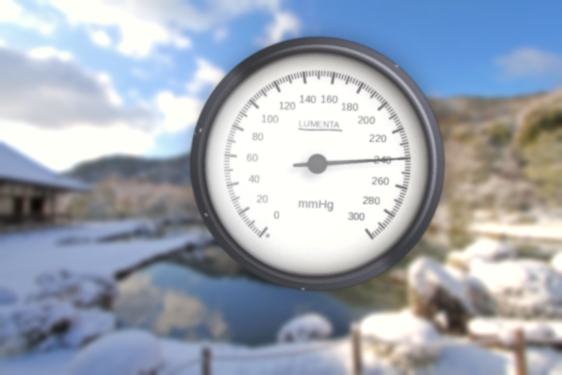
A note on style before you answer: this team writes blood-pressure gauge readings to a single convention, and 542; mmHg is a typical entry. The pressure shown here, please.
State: 240; mmHg
